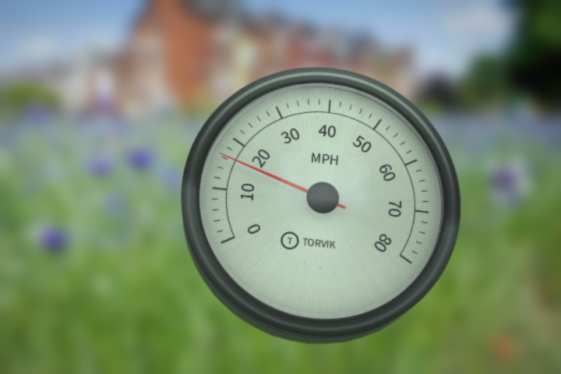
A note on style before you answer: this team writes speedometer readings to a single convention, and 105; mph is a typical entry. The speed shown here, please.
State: 16; mph
